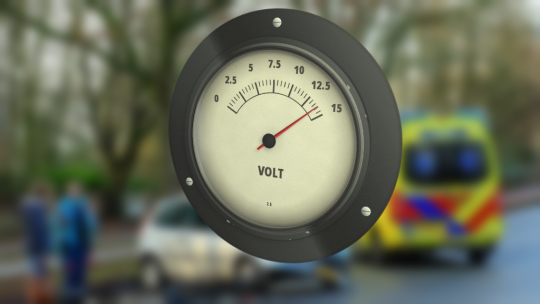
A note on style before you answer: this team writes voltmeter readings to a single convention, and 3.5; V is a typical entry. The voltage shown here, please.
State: 14; V
